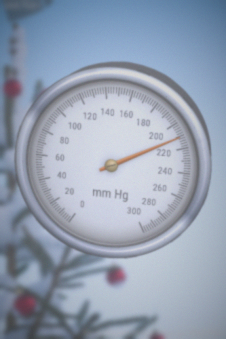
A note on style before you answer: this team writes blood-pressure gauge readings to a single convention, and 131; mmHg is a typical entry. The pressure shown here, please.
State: 210; mmHg
